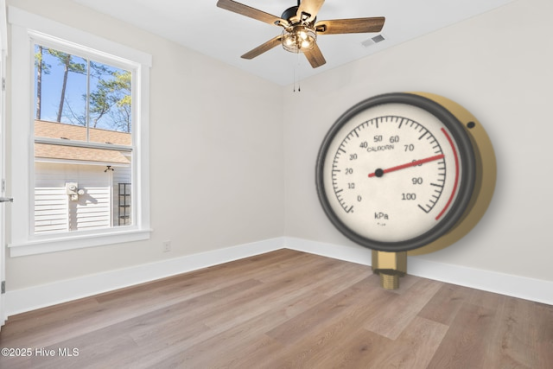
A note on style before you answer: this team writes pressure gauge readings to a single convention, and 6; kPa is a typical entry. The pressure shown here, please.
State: 80; kPa
